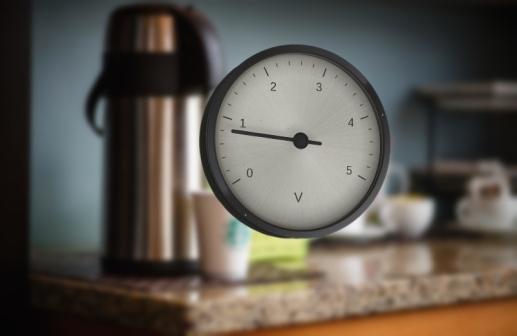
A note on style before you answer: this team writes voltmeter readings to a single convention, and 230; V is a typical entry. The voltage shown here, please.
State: 0.8; V
